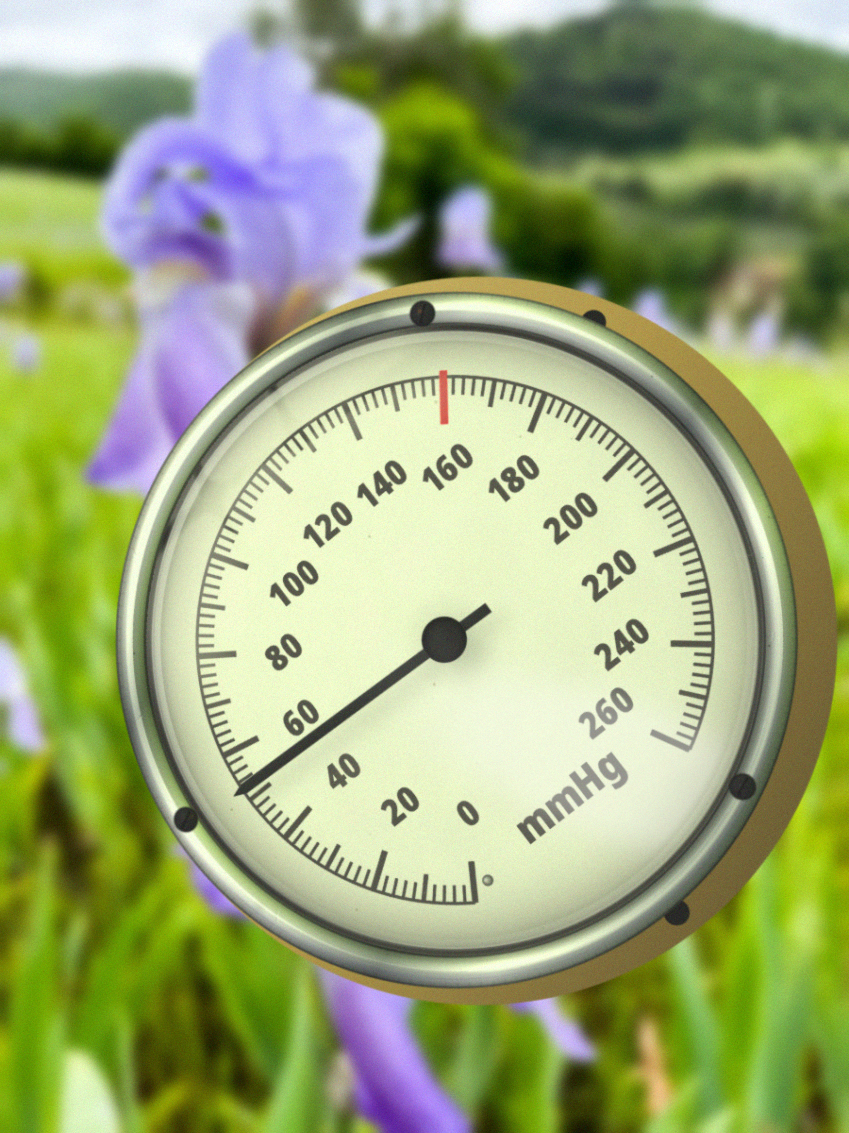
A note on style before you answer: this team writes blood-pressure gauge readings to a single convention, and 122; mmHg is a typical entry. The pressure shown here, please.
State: 52; mmHg
